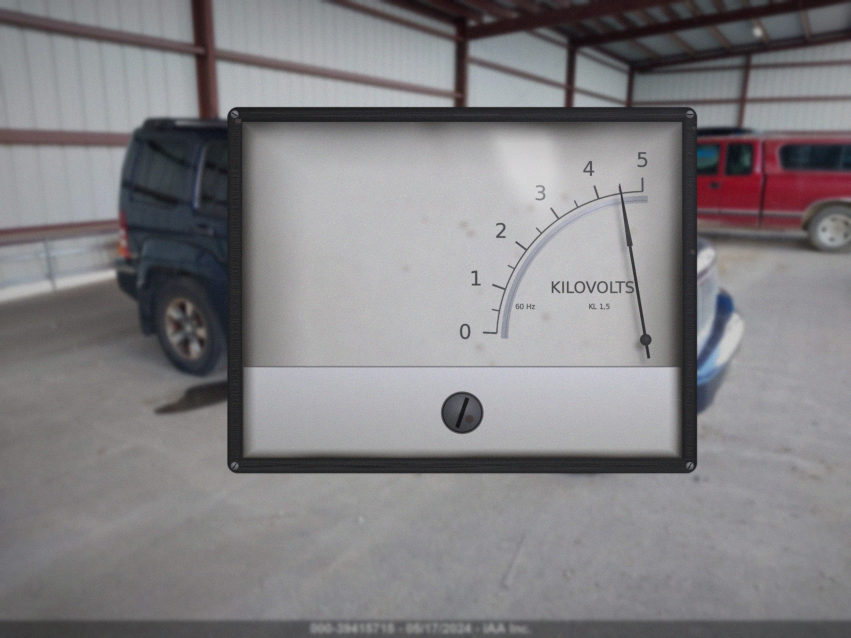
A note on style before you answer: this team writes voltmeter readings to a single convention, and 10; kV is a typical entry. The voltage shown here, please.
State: 4.5; kV
